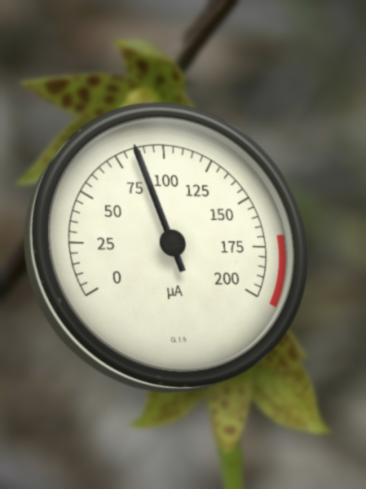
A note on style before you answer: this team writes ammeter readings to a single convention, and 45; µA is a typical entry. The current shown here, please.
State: 85; µA
